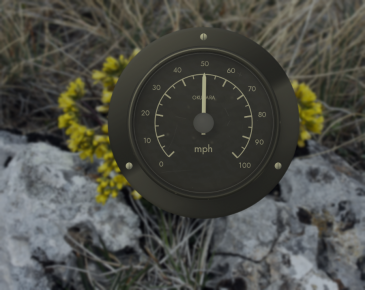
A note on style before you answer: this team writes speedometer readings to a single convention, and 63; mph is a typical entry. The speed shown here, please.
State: 50; mph
